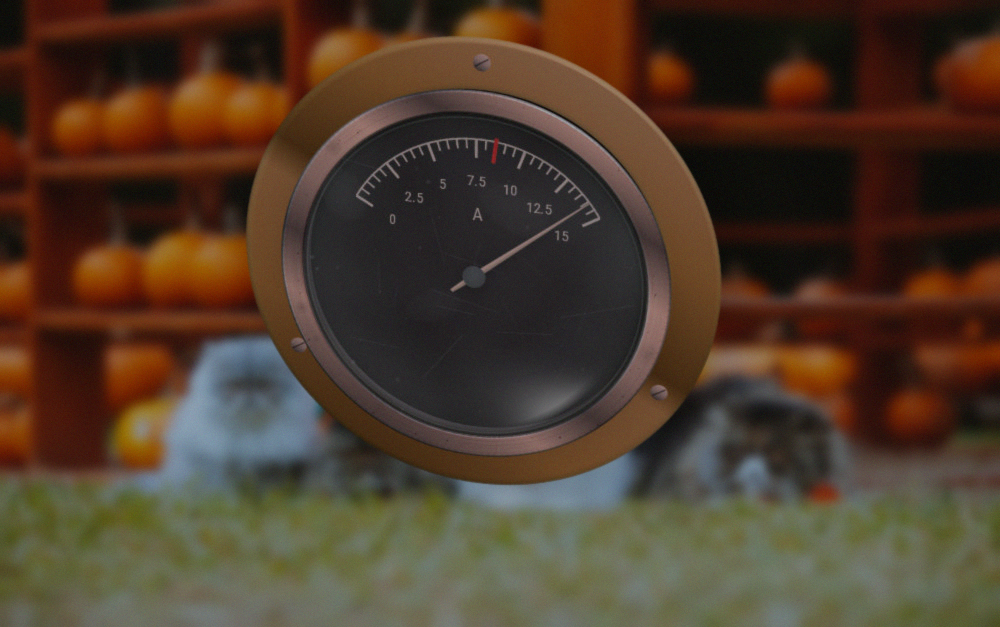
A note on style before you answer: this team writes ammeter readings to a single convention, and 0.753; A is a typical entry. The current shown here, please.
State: 14; A
